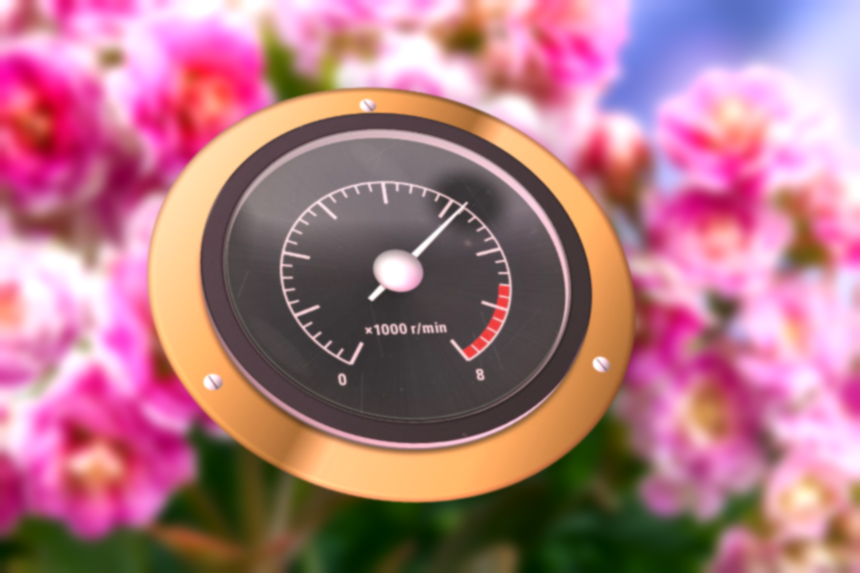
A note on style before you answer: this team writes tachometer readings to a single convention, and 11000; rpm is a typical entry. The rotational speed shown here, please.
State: 5200; rpm
